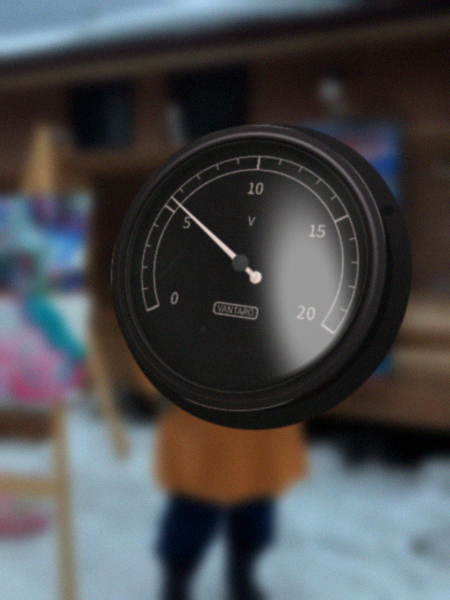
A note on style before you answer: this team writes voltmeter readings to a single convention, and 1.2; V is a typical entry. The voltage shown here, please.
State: 5.5; V
